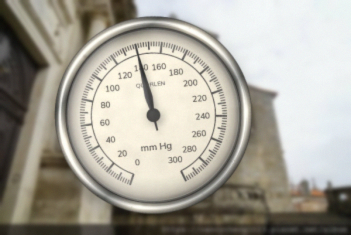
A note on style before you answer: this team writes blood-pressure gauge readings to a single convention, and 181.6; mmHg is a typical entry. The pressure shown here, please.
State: 140; mmHg
